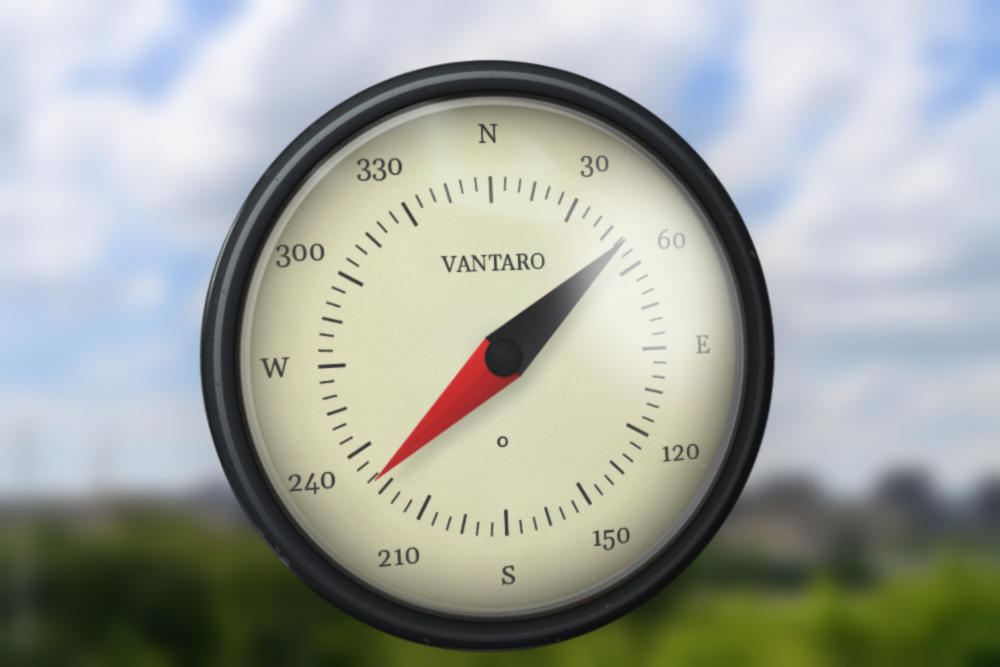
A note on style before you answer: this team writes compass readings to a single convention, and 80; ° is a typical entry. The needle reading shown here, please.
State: 230; °
